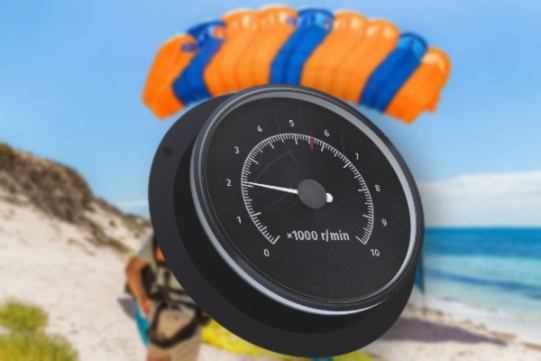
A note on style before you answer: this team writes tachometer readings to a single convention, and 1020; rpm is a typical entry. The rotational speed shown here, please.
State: 2000; rpm
